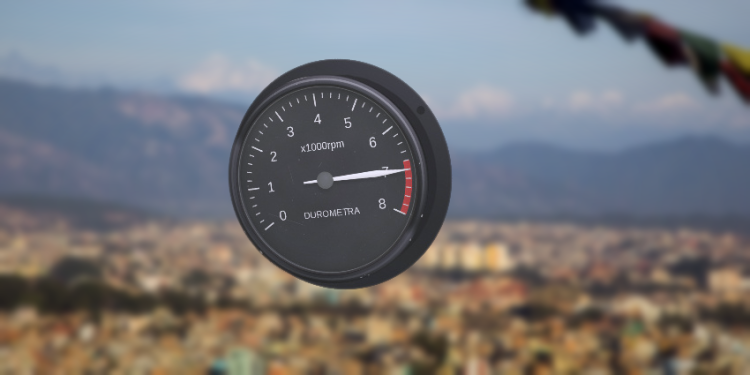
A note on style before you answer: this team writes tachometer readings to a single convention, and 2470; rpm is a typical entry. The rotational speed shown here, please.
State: 7000; rpm
